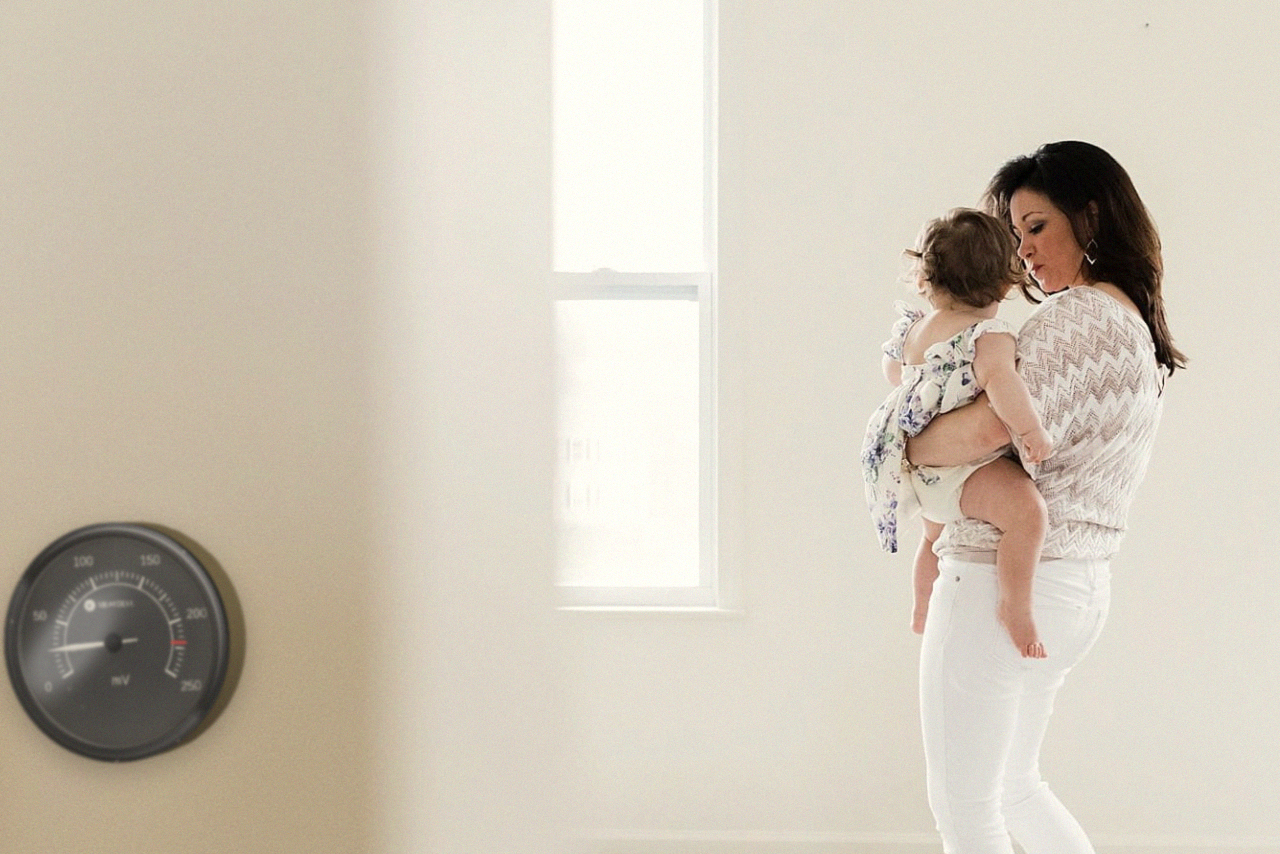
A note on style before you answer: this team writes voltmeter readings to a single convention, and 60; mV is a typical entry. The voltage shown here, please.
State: 25; mV
